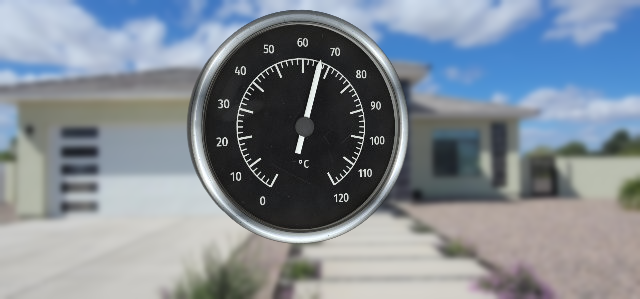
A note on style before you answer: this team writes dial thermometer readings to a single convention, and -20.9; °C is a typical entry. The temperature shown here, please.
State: 66; °C
